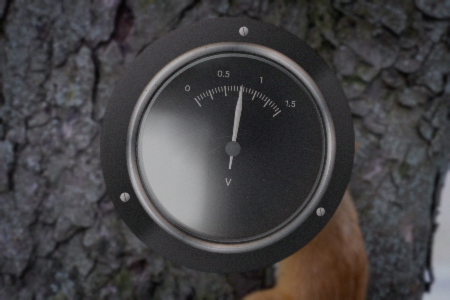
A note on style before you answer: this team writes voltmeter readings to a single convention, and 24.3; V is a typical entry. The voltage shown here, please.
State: 0.75; V
